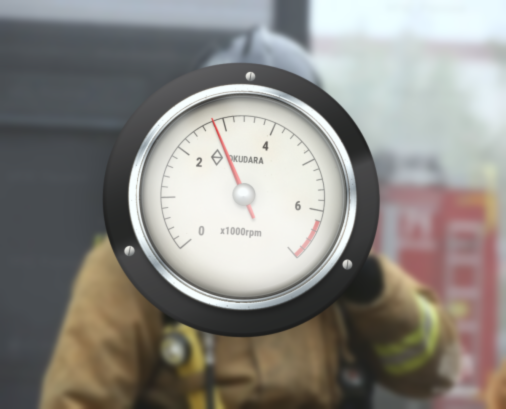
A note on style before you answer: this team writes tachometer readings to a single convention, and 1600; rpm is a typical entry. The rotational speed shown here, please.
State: 2800; rpm
